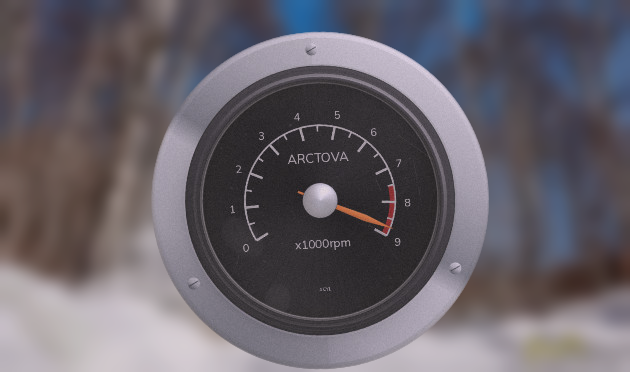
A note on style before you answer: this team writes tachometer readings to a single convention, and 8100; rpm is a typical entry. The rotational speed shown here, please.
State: 8750; rpm
